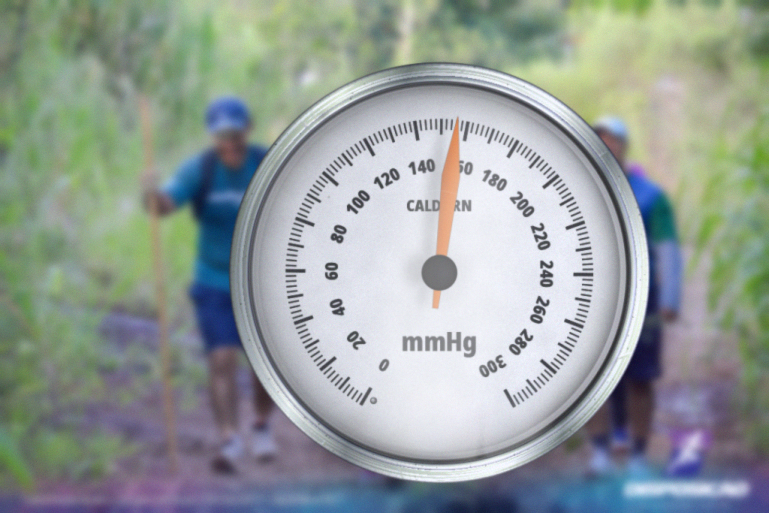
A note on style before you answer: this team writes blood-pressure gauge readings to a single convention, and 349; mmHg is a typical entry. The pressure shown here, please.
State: 156; mmHg
